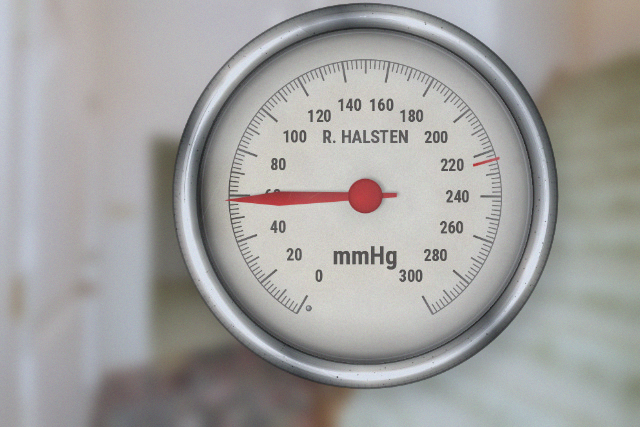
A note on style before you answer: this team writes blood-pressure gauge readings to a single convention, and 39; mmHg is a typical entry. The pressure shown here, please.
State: 58; mmHg
